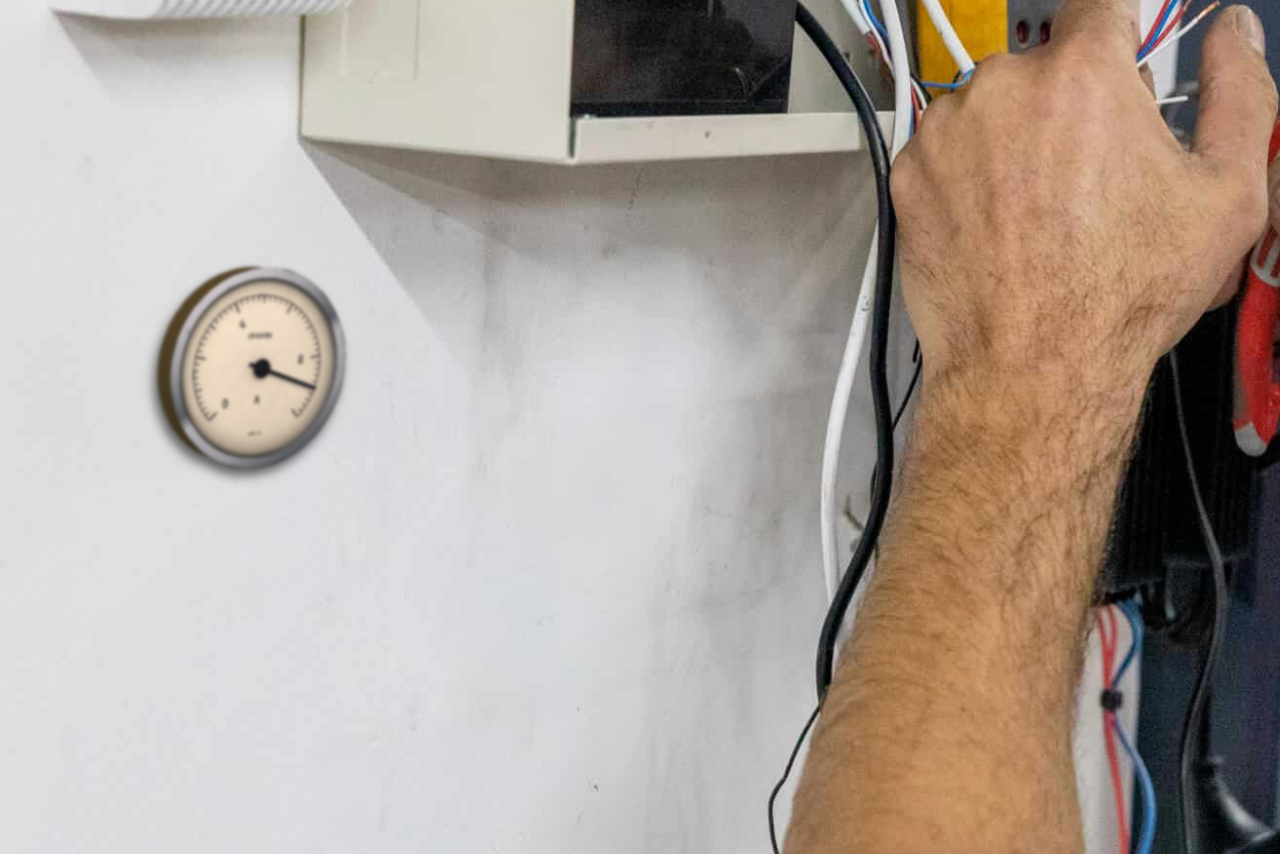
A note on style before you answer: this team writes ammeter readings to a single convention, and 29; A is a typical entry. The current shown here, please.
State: 9; A
